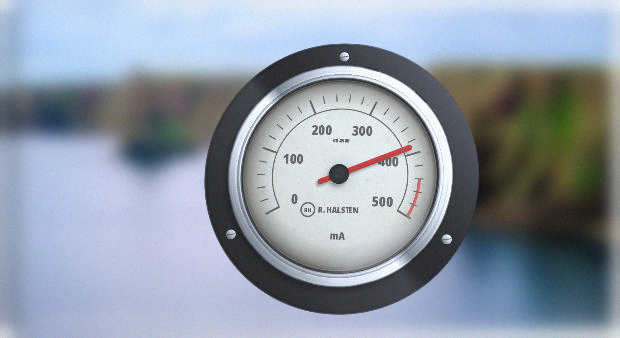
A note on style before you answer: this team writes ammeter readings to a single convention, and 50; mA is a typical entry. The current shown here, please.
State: 390; mA
